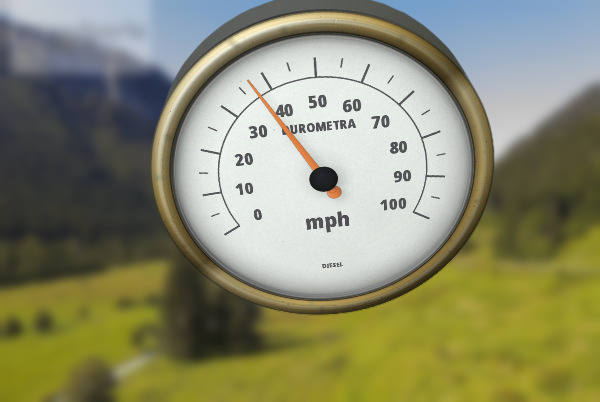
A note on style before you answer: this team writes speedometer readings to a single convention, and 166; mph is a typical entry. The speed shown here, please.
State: 37.5; mph
